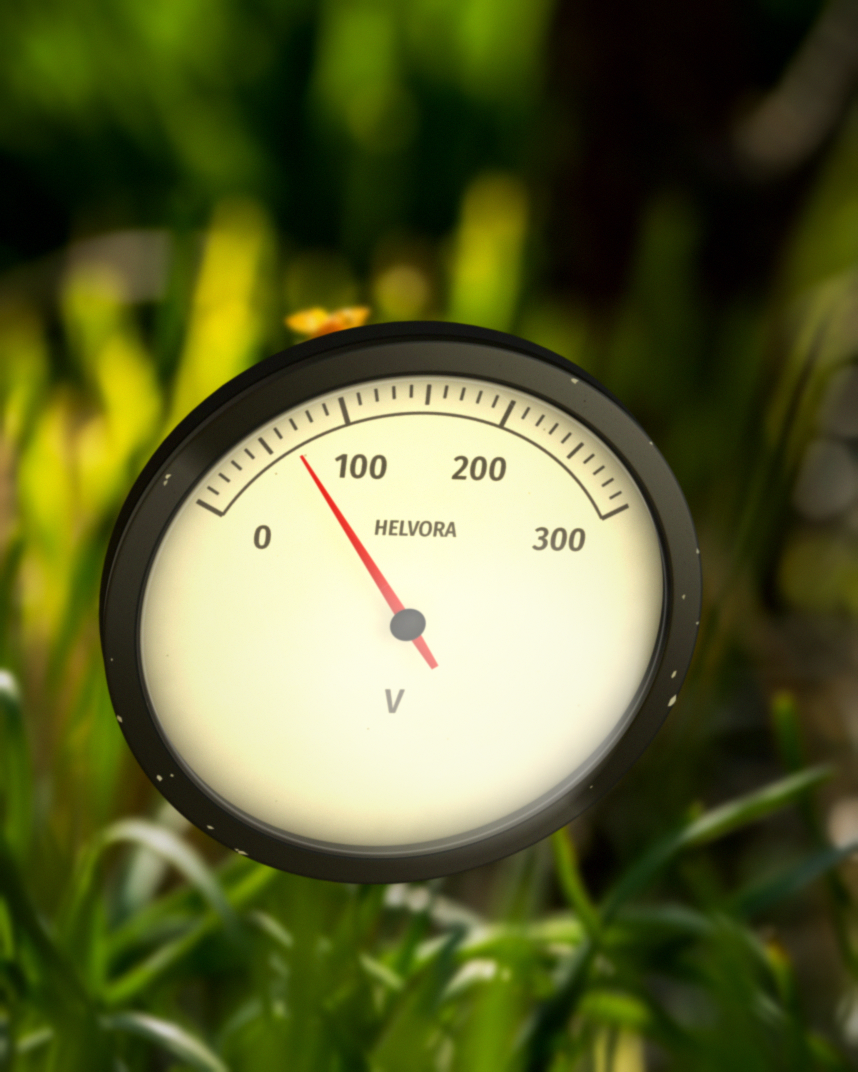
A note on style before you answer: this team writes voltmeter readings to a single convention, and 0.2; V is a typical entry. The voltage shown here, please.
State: 65; V
